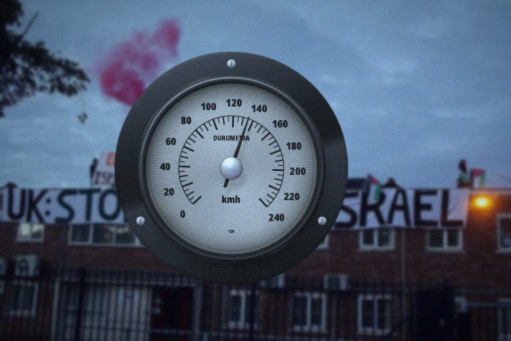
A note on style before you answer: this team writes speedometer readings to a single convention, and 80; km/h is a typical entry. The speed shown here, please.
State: 135; km/h
